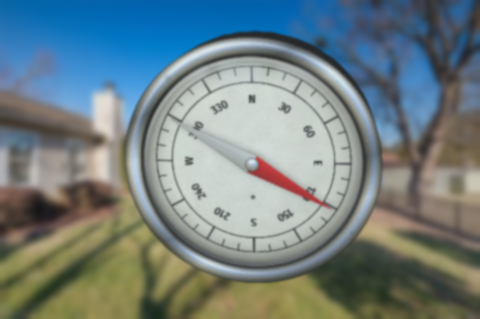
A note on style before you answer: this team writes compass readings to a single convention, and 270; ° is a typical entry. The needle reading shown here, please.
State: 120; °
